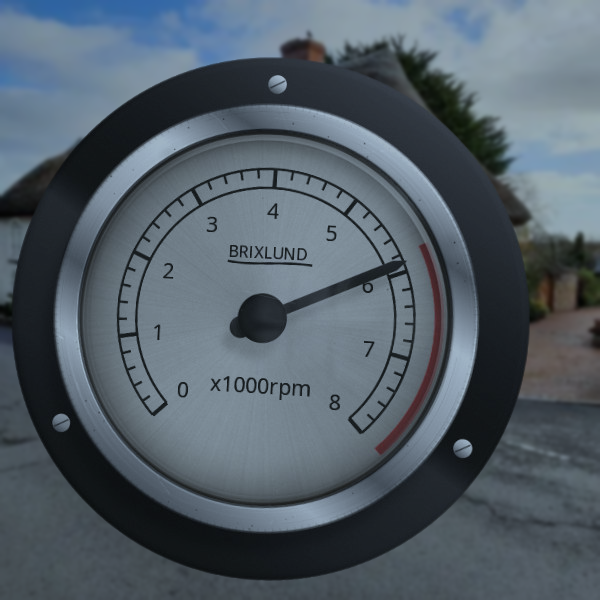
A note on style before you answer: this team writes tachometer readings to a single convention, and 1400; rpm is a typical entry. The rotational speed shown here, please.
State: 5900; rpm
